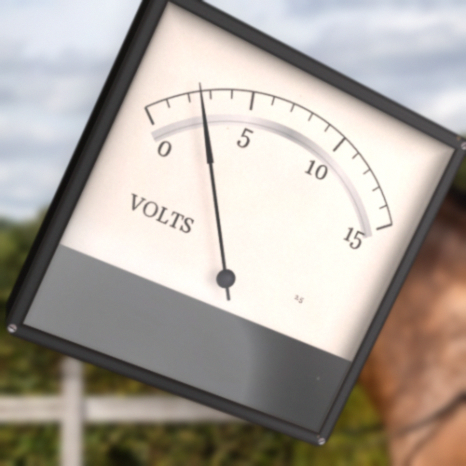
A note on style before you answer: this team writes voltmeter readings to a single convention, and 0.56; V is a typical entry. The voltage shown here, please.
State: 2.5; V
